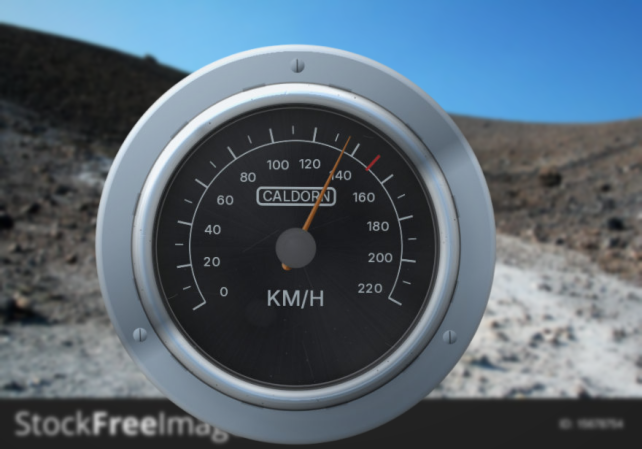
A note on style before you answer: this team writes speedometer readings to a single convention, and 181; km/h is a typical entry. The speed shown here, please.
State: 135; km/h
